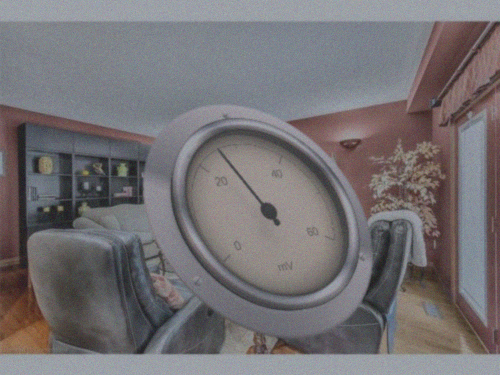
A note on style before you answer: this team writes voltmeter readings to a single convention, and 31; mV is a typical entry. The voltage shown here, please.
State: 25; mV
